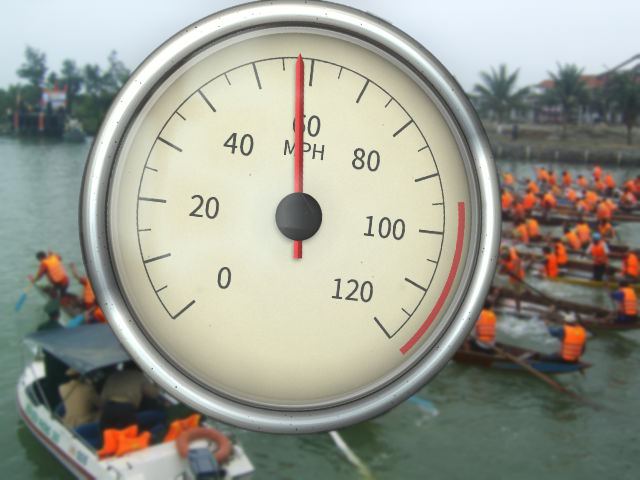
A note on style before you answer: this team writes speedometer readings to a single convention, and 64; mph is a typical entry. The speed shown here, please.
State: 57.5; mph
